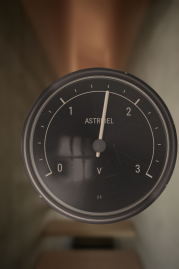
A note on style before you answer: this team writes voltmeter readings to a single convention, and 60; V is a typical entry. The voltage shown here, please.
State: 1.6; V
